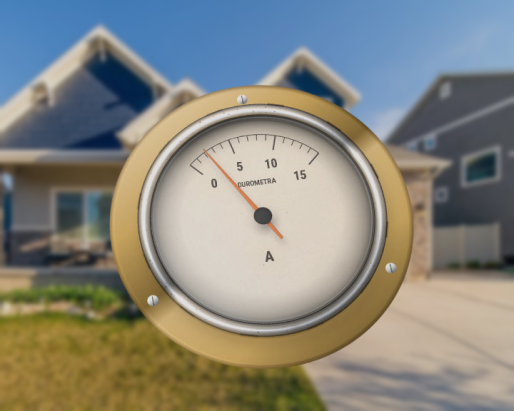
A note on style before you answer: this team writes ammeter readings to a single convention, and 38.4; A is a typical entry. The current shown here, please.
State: 2; A
